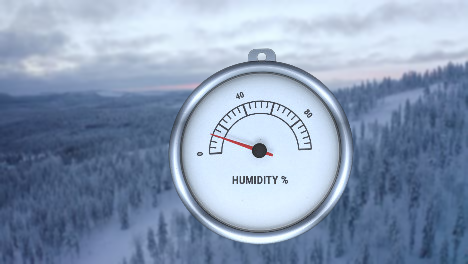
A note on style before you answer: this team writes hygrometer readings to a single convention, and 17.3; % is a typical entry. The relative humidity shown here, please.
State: 12; %
